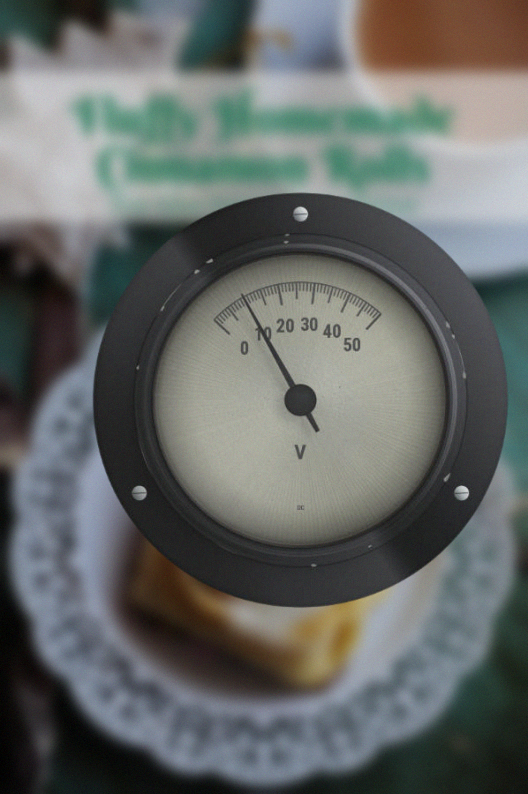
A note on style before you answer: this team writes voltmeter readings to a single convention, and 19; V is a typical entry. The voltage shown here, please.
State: 10; V
